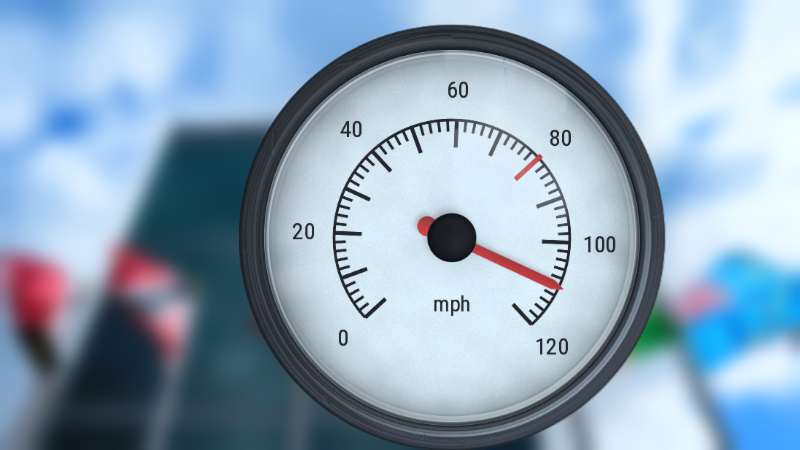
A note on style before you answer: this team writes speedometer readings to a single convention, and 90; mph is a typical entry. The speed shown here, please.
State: 110; mph
